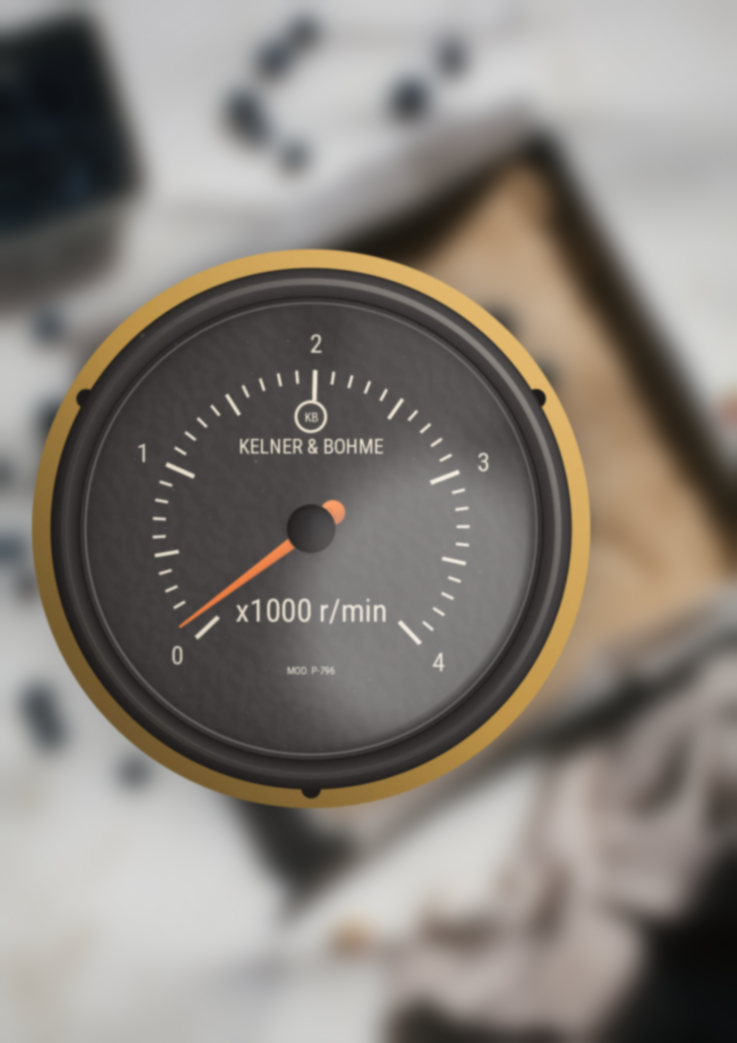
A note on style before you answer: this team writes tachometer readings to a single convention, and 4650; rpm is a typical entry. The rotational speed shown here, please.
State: 100; rpm
